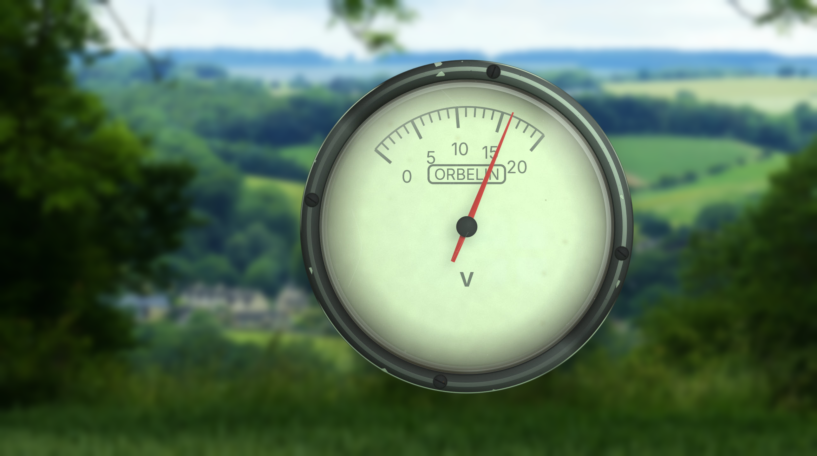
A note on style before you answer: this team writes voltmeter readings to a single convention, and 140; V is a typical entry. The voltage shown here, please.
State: 16; V
